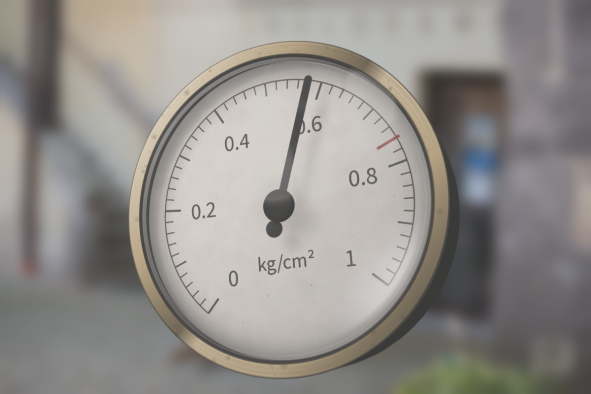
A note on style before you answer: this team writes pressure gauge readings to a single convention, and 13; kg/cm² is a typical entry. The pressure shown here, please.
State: 0.58; kg/cm²
